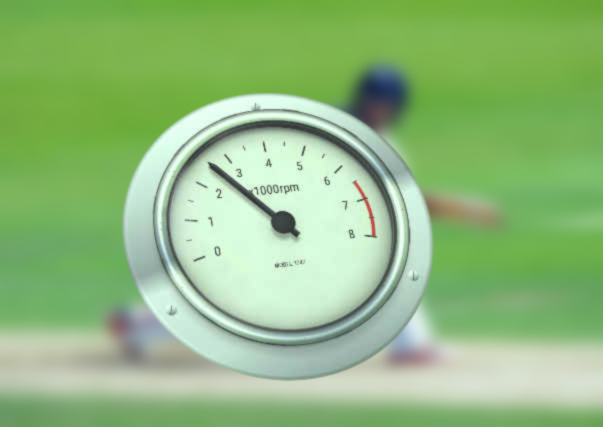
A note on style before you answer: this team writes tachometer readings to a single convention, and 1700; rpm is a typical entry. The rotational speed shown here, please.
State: 2500; rpm
